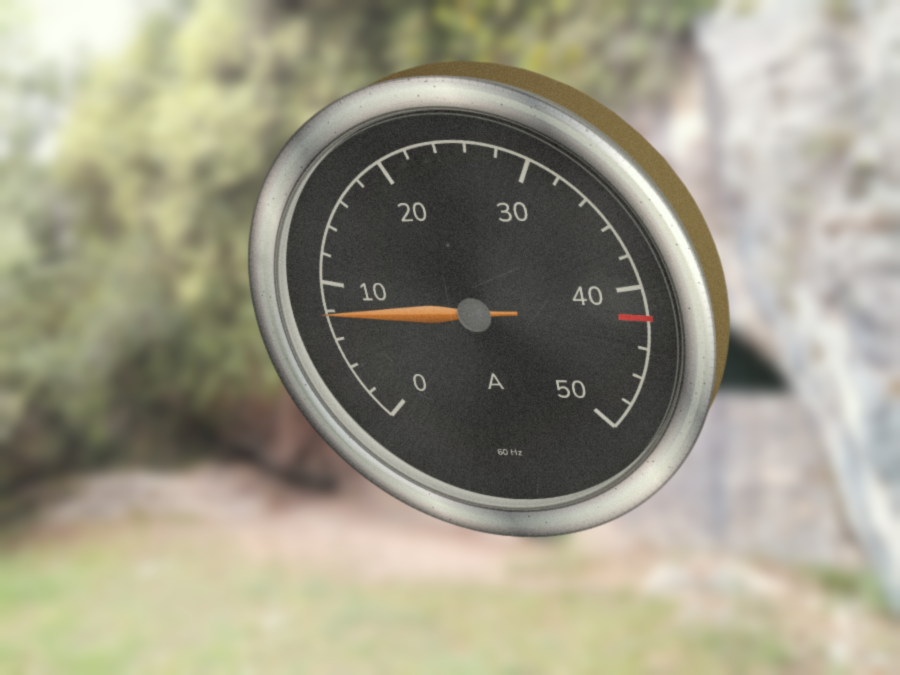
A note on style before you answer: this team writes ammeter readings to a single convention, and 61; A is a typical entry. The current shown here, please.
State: 8; A
